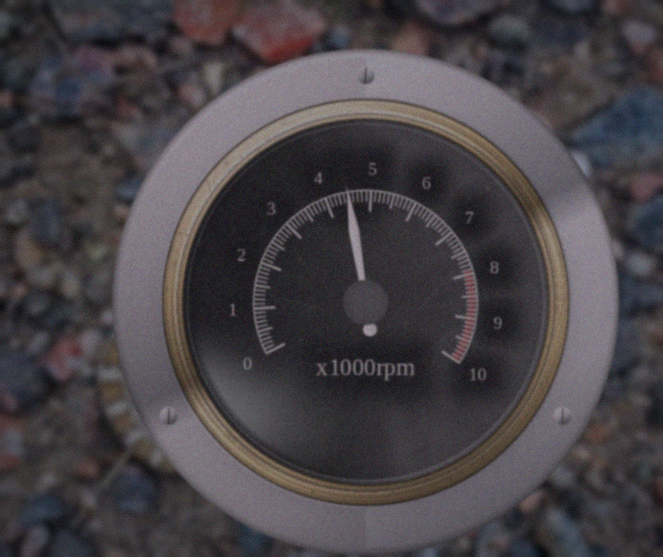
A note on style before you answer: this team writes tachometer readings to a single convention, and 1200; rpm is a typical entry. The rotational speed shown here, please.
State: 4500; rpm
